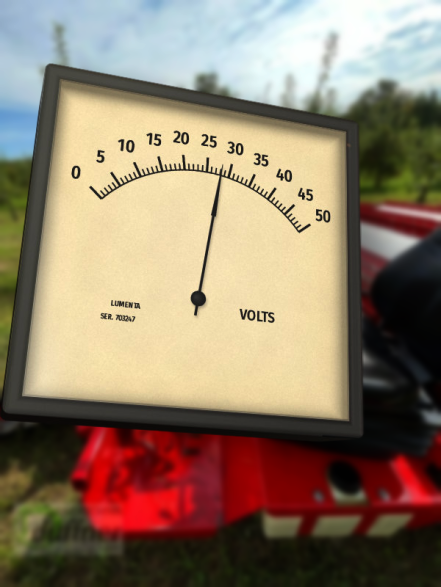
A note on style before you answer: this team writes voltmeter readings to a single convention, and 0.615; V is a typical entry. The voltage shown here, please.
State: 28; V
